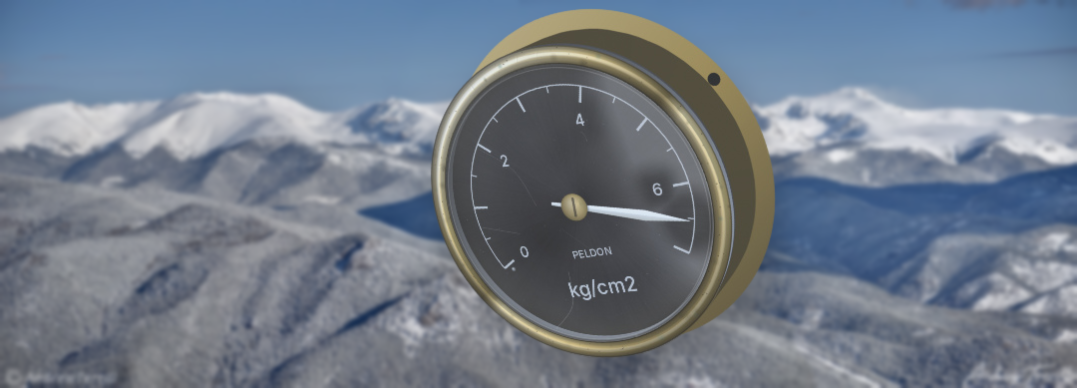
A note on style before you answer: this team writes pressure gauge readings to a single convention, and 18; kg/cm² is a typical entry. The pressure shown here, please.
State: 6.5; kg/cm²
